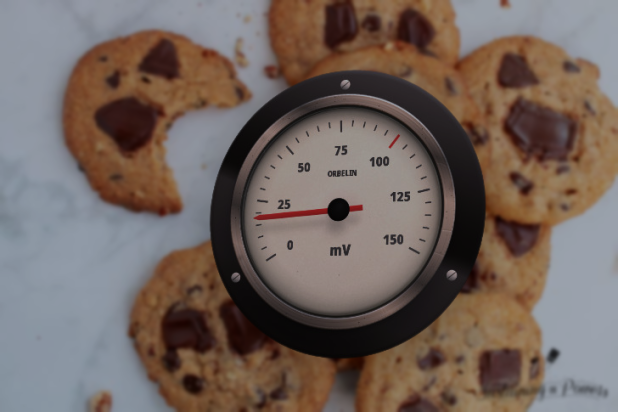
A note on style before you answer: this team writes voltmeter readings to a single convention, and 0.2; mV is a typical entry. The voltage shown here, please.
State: 17.5; mV
